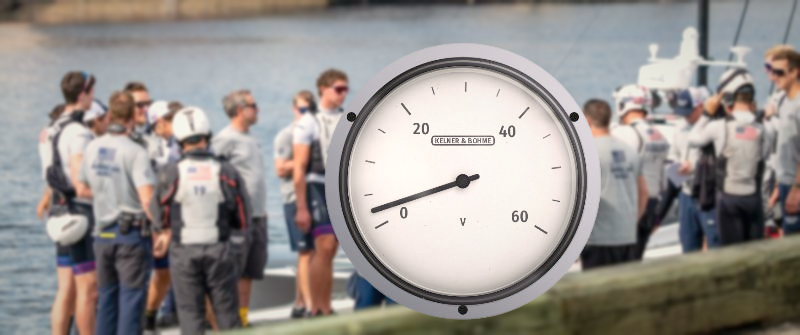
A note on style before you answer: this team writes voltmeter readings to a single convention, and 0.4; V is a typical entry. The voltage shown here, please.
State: 2.5; V
